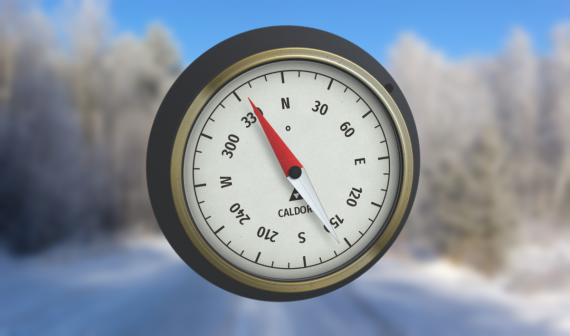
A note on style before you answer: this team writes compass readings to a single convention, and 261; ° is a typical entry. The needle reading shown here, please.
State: 335; °
